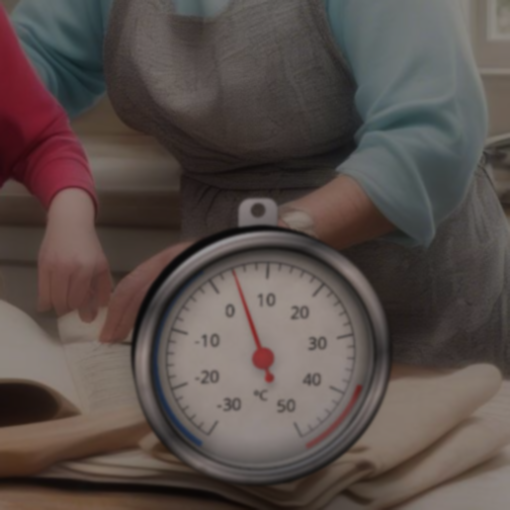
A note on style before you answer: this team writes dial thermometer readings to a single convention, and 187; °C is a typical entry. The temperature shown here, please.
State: 4; °C
